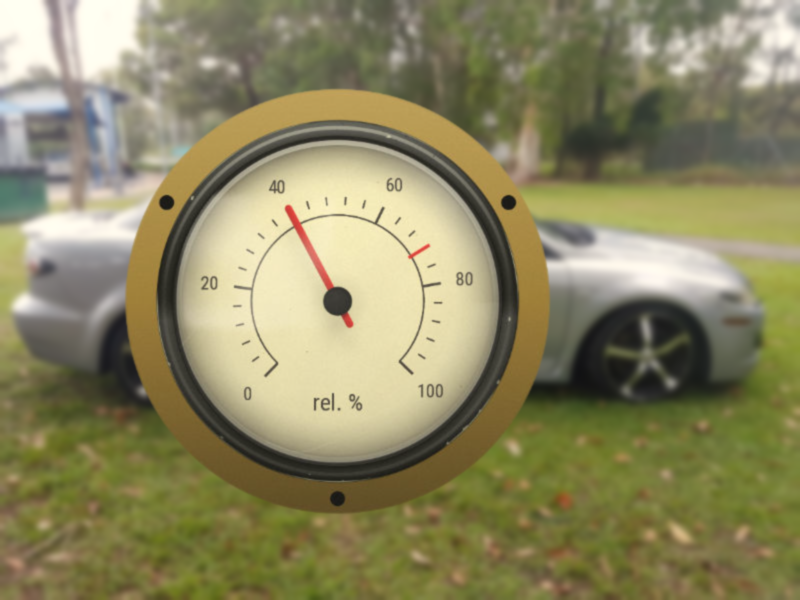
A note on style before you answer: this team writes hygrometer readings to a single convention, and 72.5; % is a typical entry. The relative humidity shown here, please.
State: 40; %
